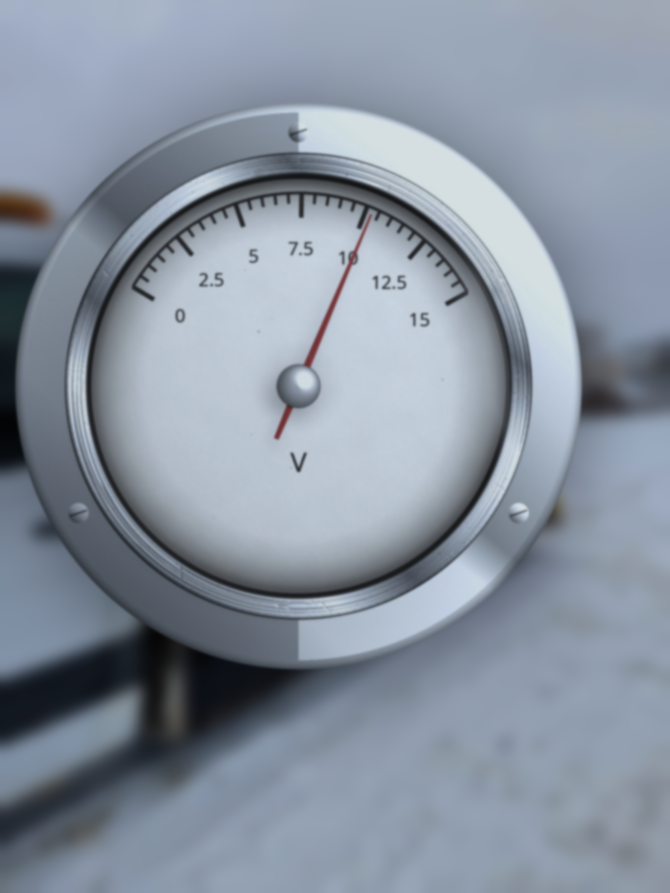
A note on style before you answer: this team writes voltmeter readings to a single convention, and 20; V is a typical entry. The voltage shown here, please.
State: 10.25; V
